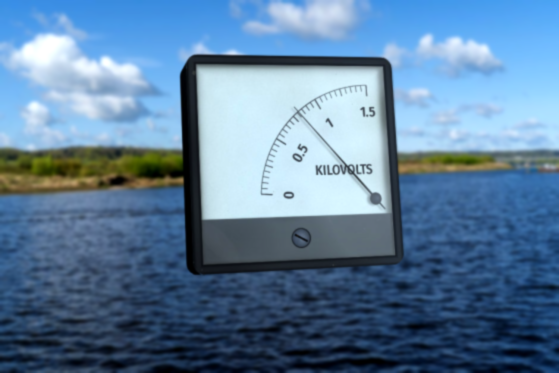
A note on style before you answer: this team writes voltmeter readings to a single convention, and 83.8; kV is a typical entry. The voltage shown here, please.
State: 0.8; kV
